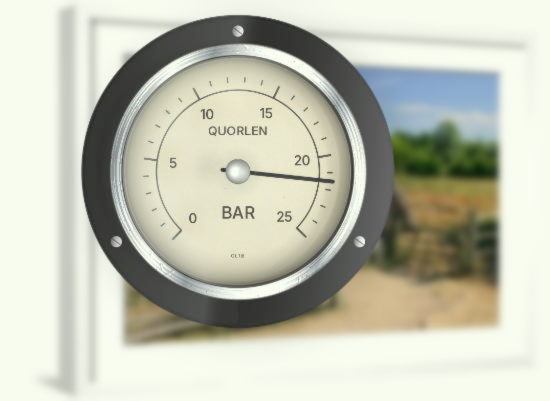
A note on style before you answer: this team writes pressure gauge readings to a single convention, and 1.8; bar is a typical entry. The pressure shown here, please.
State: 21.5; bar
